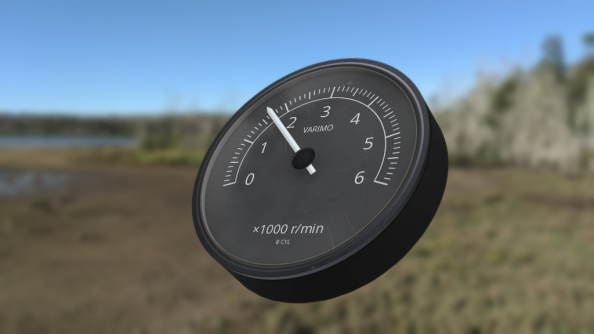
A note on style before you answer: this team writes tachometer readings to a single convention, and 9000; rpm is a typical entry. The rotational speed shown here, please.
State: 1700; rpm
